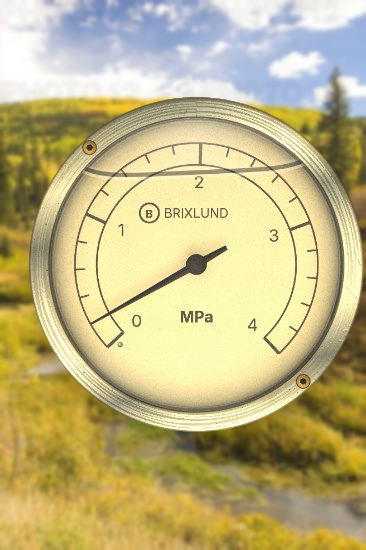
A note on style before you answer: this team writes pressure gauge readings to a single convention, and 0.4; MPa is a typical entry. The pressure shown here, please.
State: 0.2; MPa
